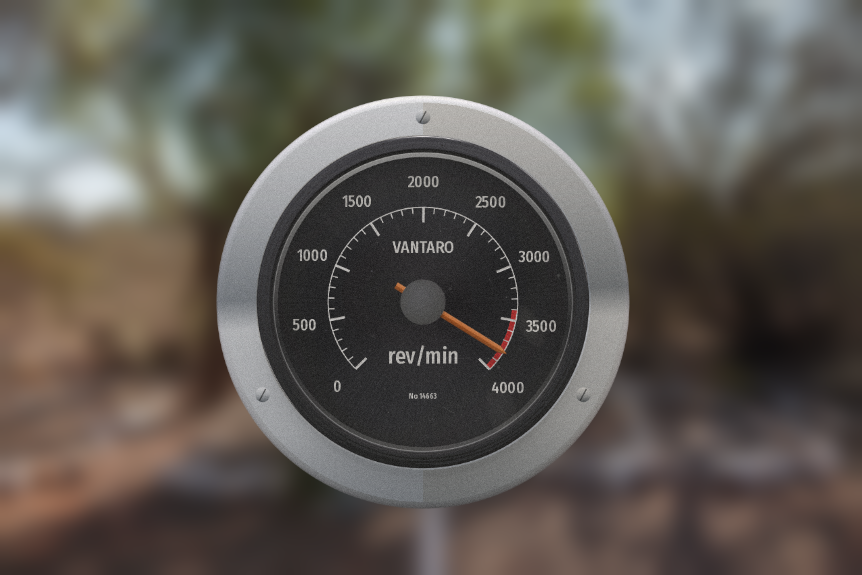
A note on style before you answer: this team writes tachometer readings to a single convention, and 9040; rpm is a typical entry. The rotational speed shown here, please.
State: 3800; rpm
